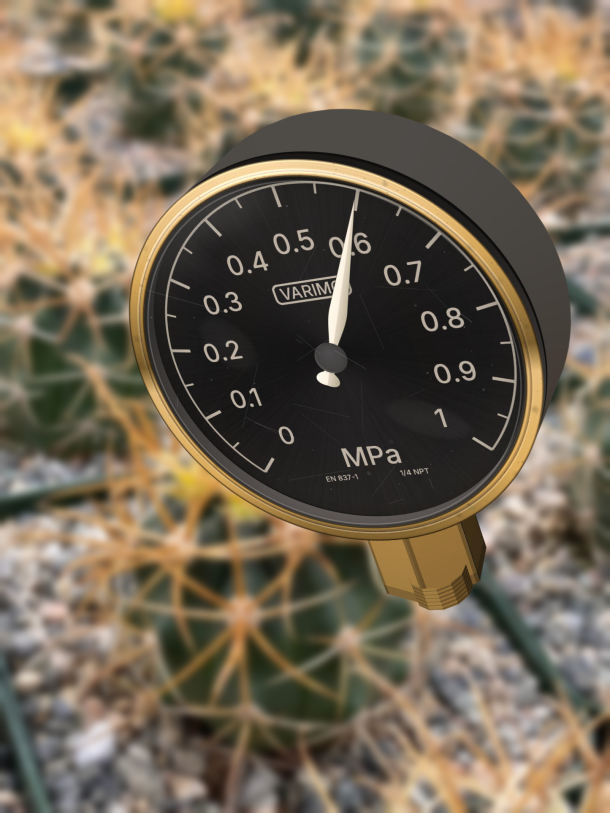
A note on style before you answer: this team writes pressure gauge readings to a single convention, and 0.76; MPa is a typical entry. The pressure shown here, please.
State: 0.6; MPa
